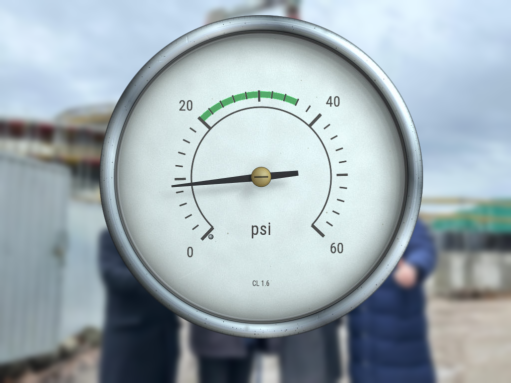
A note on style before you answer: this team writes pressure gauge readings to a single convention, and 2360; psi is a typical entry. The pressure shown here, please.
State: 9; psi
